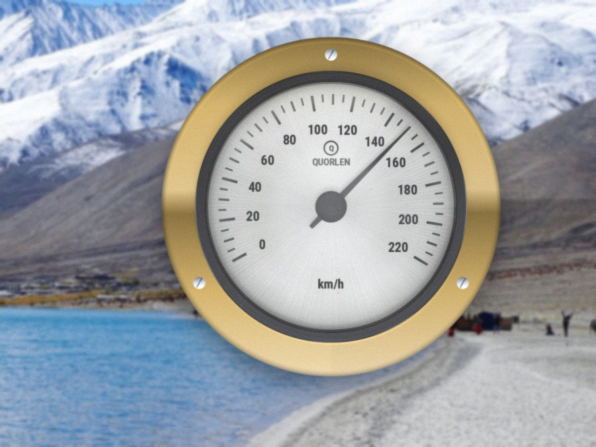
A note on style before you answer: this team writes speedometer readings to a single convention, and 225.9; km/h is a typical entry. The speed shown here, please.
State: 150; km/h
